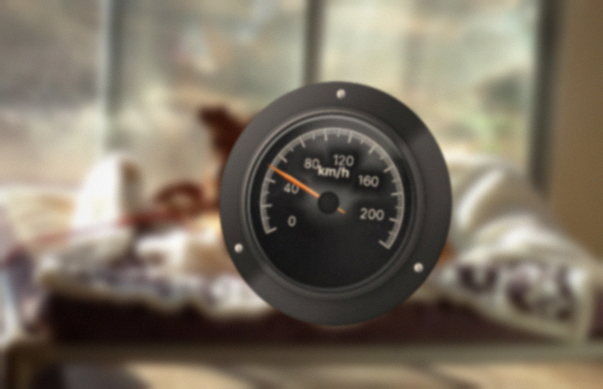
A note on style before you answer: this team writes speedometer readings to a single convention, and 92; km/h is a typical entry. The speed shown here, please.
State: 50; km/h
